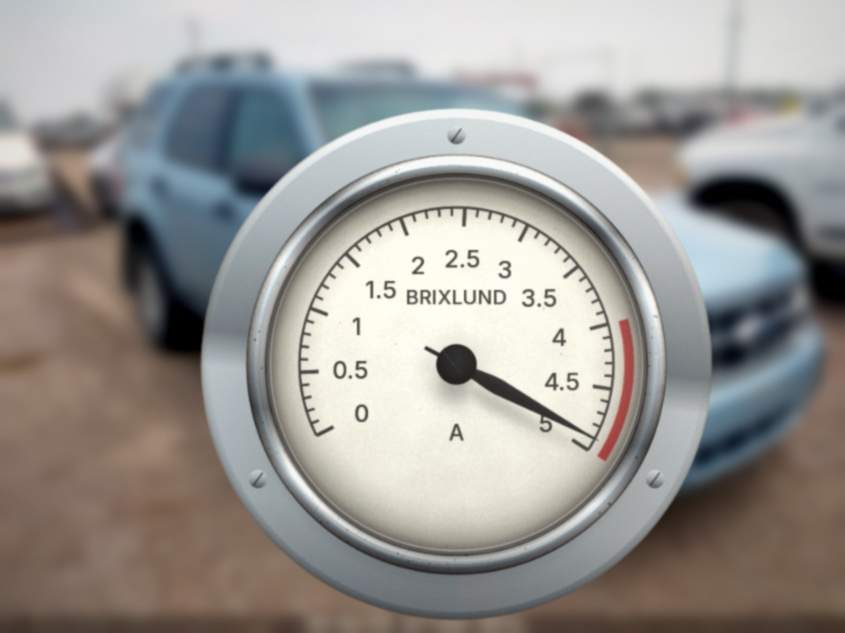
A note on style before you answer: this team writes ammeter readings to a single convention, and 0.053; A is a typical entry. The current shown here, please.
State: 4.9; A
